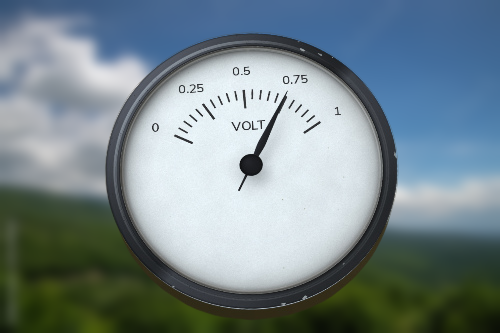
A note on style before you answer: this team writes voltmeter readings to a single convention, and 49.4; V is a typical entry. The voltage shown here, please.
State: 0.75; V
